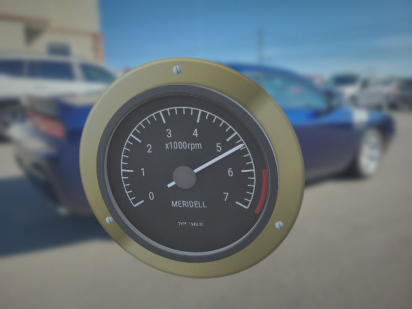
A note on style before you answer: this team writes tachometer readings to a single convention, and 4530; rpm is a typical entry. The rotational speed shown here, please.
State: 5300; rpm
